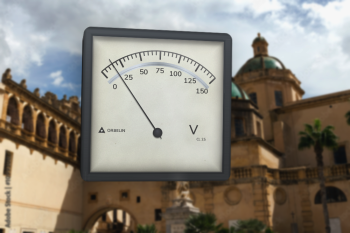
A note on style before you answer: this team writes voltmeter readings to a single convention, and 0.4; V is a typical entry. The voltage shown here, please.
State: 15; V
